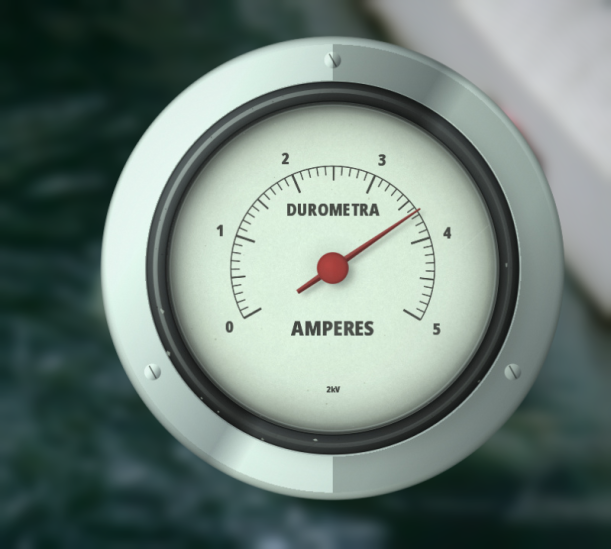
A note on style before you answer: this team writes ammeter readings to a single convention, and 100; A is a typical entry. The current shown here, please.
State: 3.65; A
